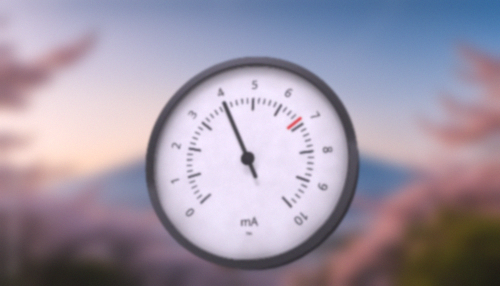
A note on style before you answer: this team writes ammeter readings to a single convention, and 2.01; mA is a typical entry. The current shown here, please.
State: 4; mA
